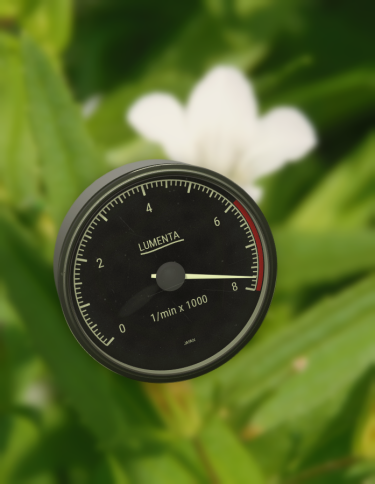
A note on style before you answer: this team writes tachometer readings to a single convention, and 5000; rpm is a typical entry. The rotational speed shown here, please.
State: 7700; rpm
